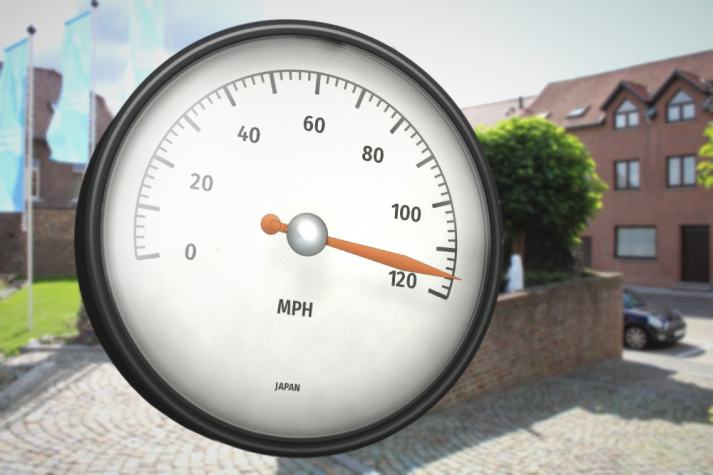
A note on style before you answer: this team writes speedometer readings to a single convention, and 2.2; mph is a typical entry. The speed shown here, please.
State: 116; mph
